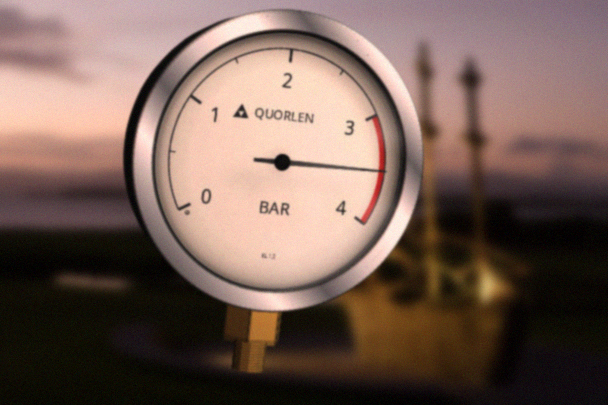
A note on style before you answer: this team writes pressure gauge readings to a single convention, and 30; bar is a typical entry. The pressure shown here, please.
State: 3.5; bar
